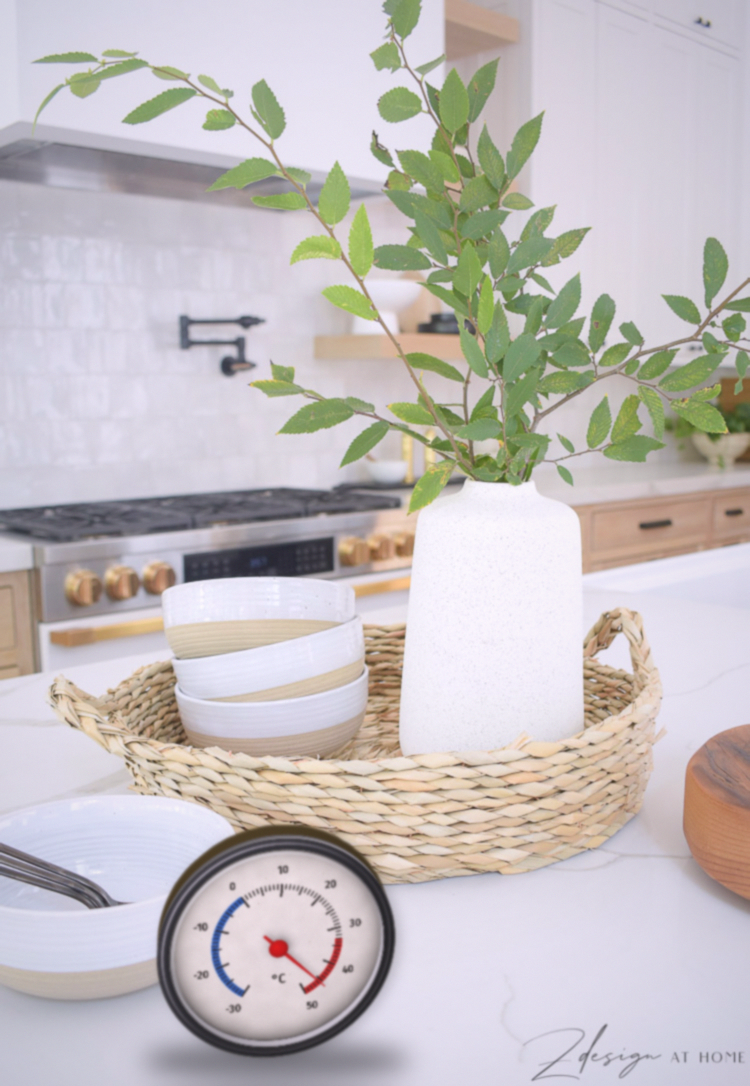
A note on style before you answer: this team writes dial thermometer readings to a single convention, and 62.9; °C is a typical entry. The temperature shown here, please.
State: 45; °C
